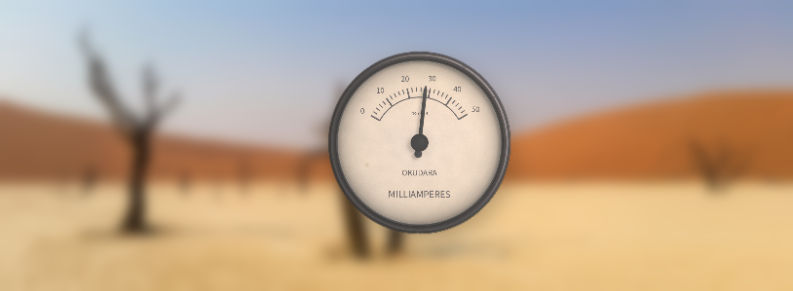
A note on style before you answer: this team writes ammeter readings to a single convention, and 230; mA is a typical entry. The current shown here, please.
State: 28; mA
